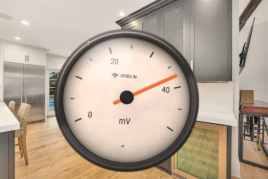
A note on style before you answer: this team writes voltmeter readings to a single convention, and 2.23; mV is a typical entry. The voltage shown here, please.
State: 37.5; mV
